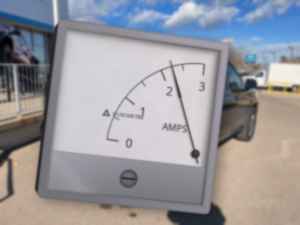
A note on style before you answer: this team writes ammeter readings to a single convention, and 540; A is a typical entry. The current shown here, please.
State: 2.25; A
